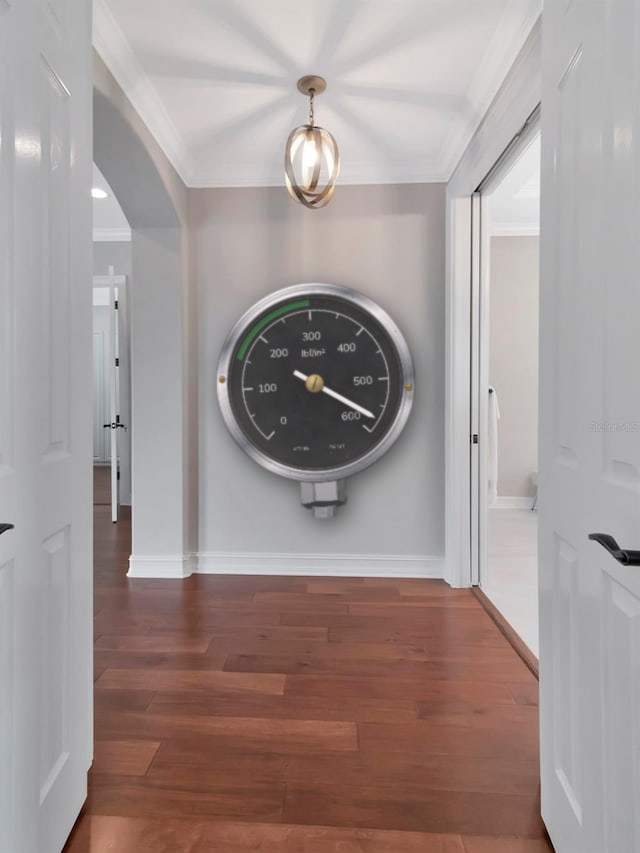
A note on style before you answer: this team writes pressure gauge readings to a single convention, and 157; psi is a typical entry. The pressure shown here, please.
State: 575; psi
